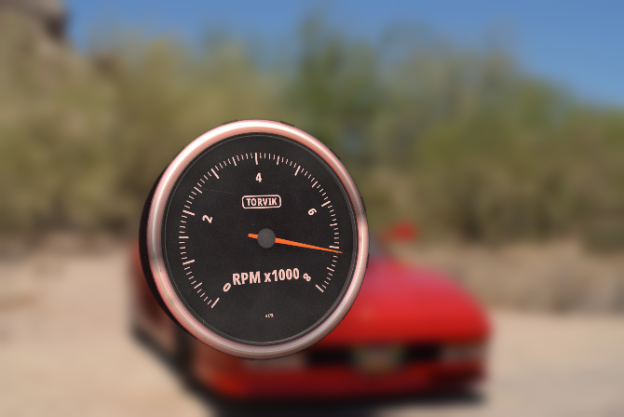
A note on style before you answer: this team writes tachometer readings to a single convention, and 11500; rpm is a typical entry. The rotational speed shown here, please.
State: 7100; rpm
